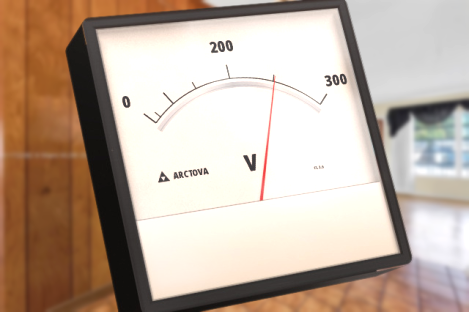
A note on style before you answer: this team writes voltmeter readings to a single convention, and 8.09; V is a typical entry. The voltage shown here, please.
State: 250; V
